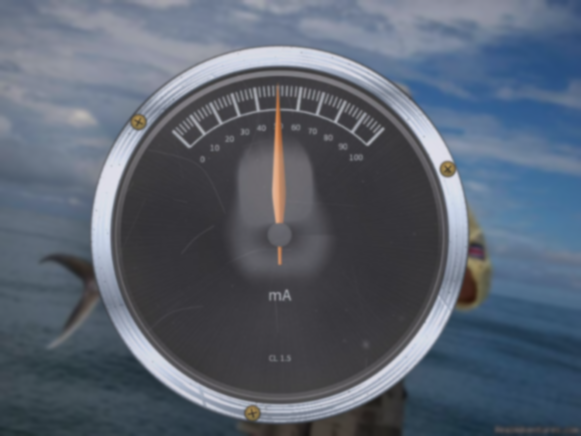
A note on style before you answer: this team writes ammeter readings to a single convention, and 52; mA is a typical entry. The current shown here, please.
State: 50; mA
